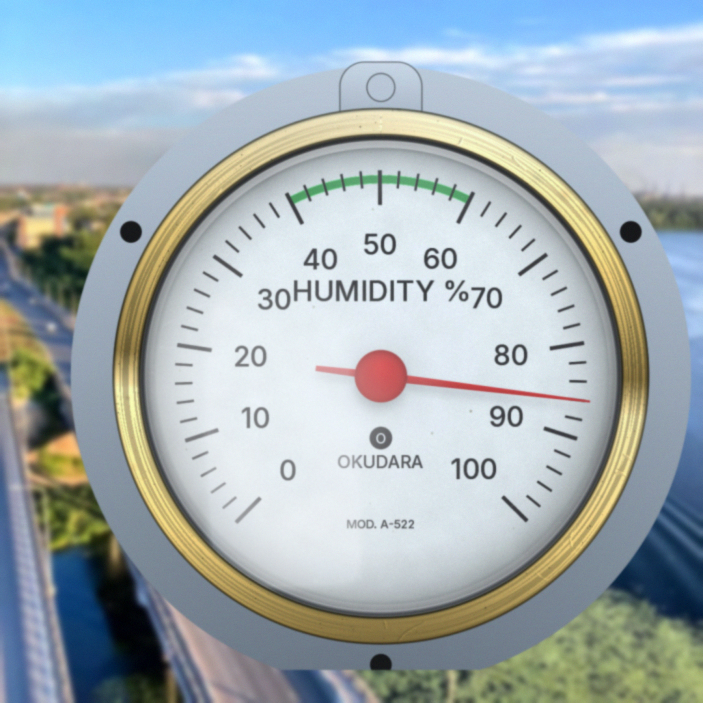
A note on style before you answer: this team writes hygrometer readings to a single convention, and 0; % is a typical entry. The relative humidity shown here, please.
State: 86; %
